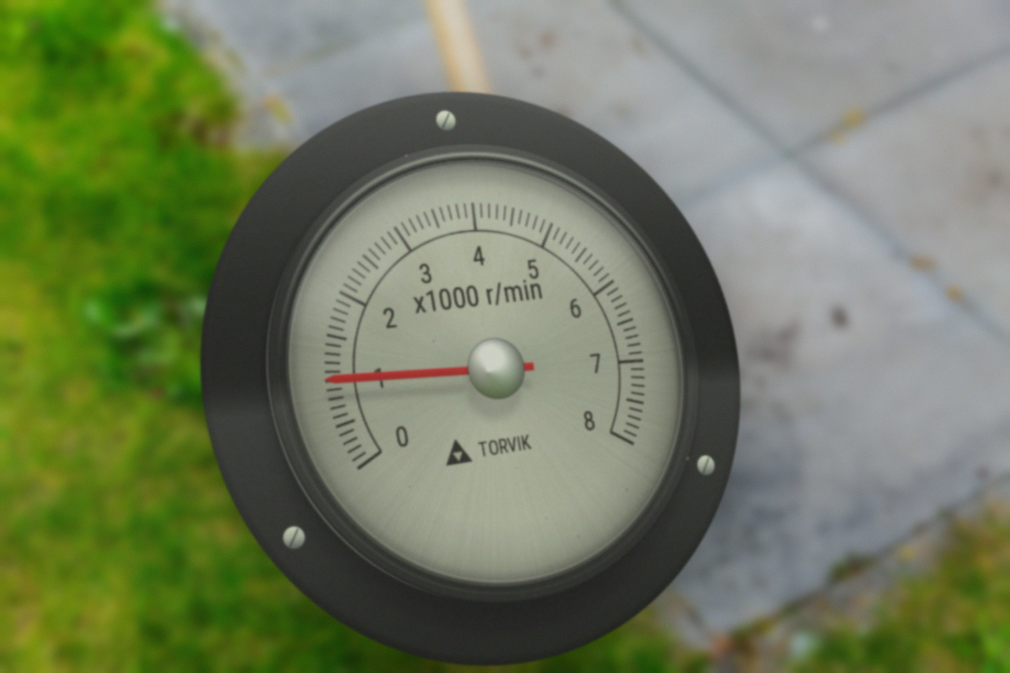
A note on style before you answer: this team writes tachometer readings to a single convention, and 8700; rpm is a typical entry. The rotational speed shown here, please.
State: 1000; rpm
